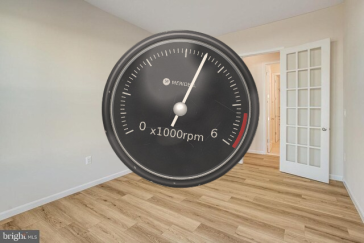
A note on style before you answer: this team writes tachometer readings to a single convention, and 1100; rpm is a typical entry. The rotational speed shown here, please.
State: 3500; rpm
